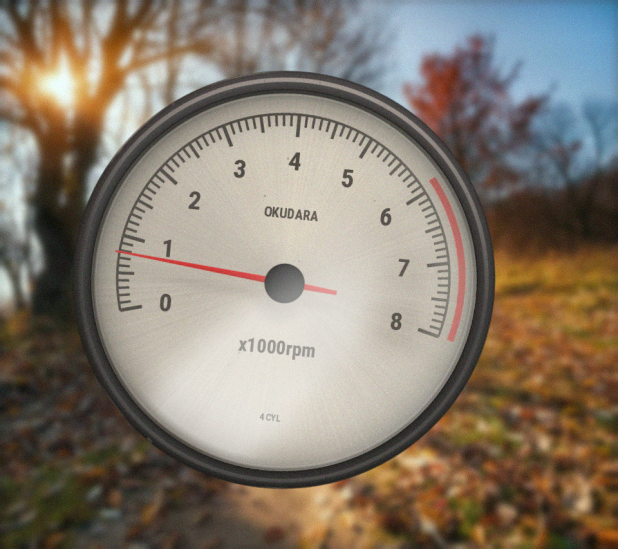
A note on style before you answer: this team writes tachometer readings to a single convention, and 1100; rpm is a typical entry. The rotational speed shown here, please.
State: 800; rpm
